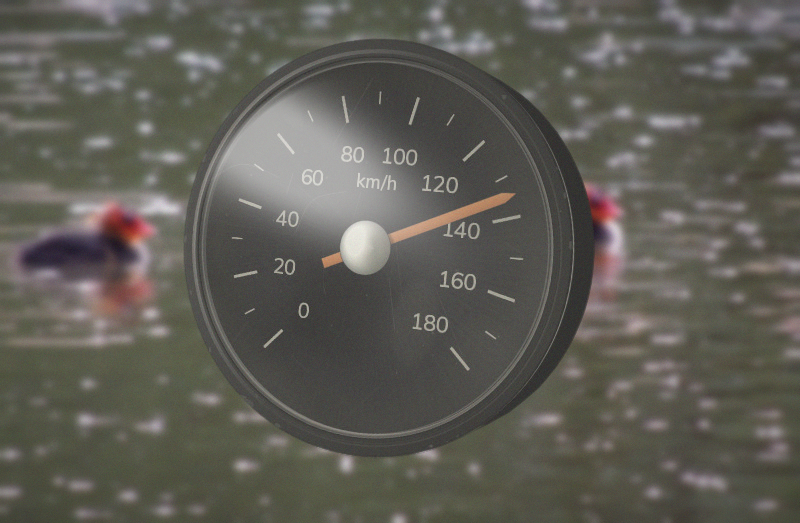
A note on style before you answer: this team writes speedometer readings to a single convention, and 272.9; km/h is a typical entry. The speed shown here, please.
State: 135; km/h
